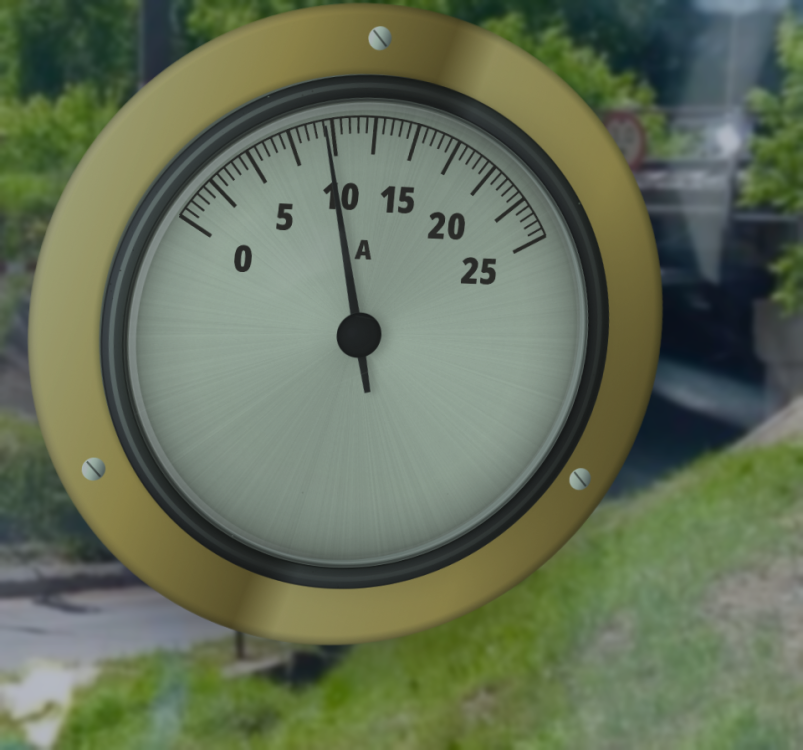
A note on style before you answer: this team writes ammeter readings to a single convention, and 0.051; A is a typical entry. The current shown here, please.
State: 9.5; A
